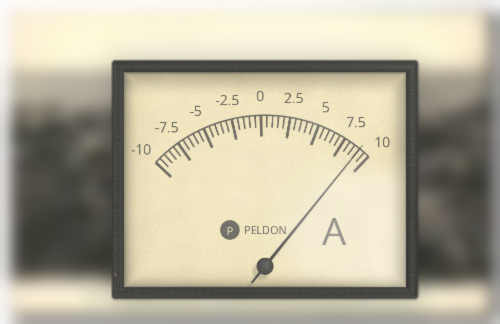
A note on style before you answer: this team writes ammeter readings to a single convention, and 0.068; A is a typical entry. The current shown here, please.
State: 9; A
